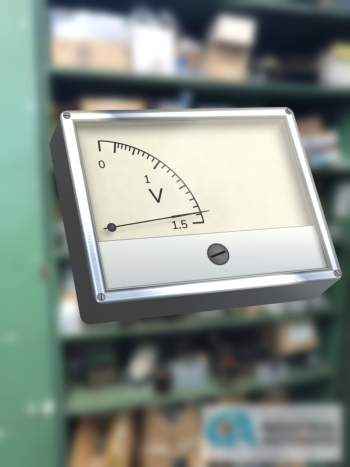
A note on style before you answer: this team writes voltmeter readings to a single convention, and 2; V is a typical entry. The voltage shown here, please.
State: 1.45; V
